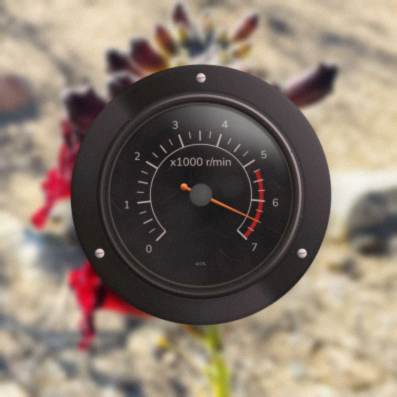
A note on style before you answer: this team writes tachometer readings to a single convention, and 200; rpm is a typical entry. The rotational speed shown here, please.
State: 6500; rpm
